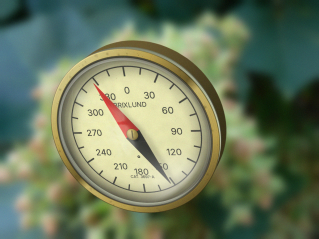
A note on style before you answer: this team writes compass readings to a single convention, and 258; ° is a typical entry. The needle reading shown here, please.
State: 330; °
